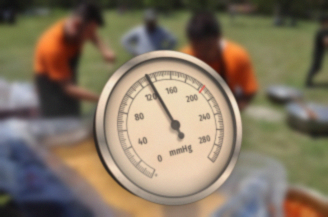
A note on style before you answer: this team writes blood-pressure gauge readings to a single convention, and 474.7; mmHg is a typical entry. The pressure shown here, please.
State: 130; mmHg
